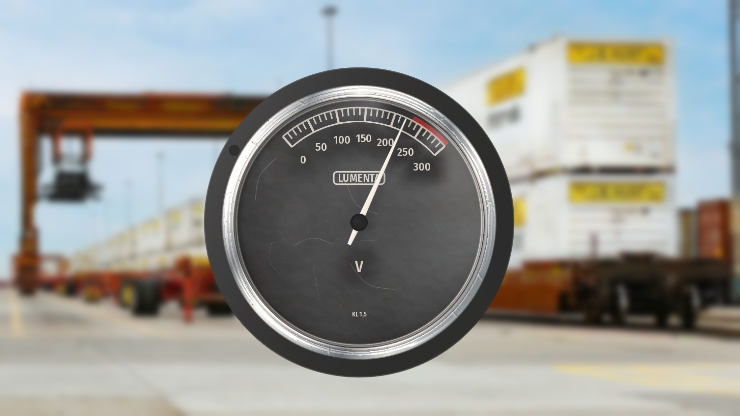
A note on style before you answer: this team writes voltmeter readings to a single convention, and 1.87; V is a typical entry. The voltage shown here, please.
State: 220; V
